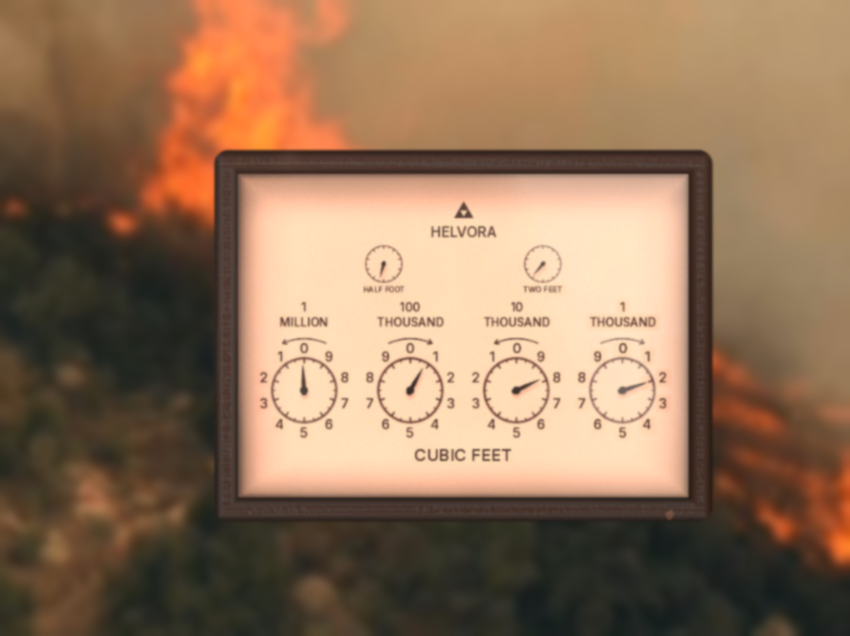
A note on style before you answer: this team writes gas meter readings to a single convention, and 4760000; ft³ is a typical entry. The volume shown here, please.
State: 8200; ft³
